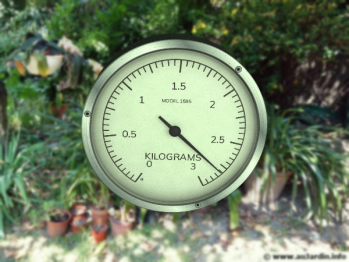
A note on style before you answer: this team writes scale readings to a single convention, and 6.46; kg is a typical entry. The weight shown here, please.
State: 2.8; kg
